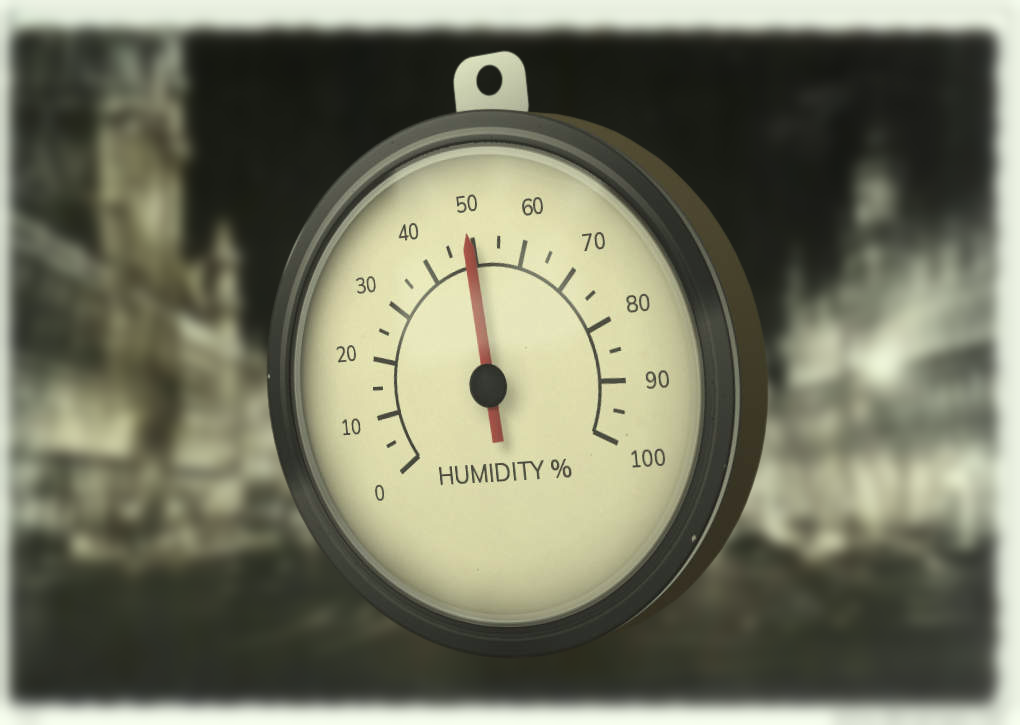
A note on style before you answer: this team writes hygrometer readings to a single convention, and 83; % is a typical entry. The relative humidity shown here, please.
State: 50; %
